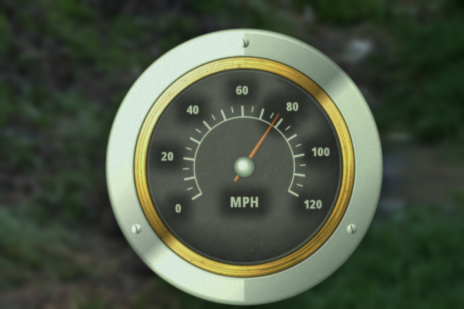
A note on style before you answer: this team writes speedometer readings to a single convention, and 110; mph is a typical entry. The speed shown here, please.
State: 77.5; mph
